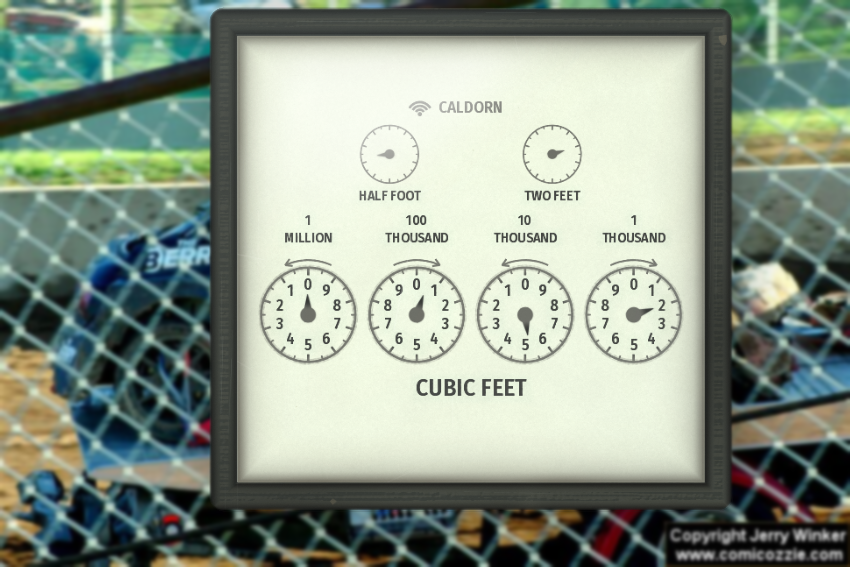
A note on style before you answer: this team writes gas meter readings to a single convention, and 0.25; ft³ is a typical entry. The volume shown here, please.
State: 5200; ft³
